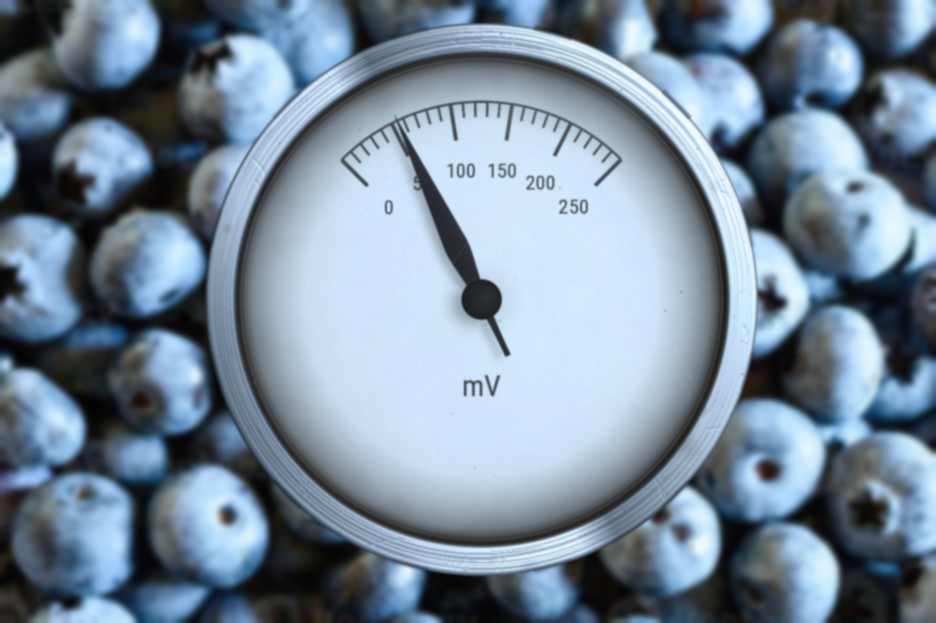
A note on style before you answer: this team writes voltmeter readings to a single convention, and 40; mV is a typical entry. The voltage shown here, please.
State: 55; mV
